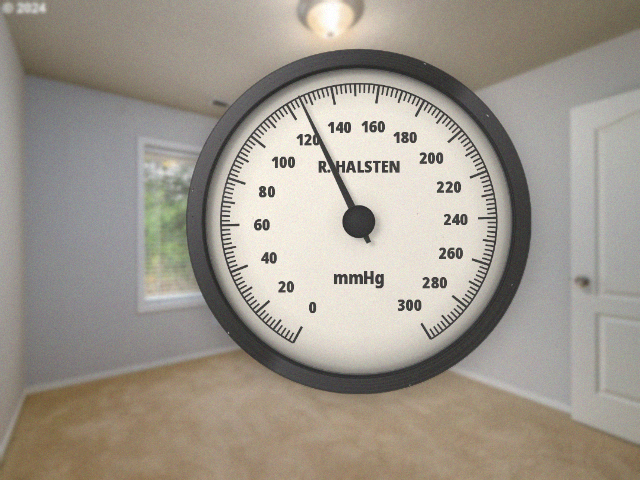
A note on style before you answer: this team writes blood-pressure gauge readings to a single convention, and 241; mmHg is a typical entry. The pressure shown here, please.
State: 126; mmHg
